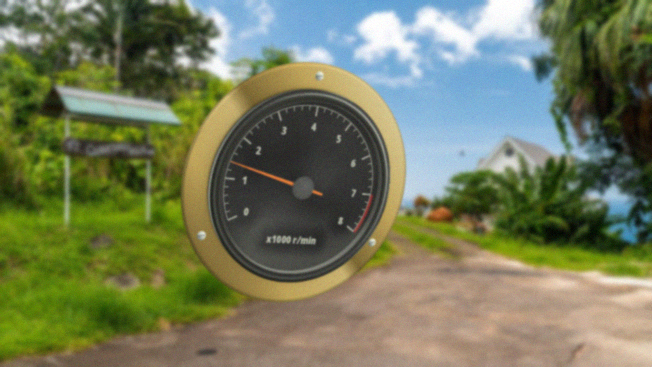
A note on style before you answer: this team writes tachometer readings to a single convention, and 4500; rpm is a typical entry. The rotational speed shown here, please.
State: 1400; rpm
